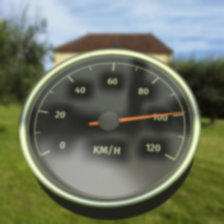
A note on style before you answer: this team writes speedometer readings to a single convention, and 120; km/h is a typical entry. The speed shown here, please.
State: 100; km/h
